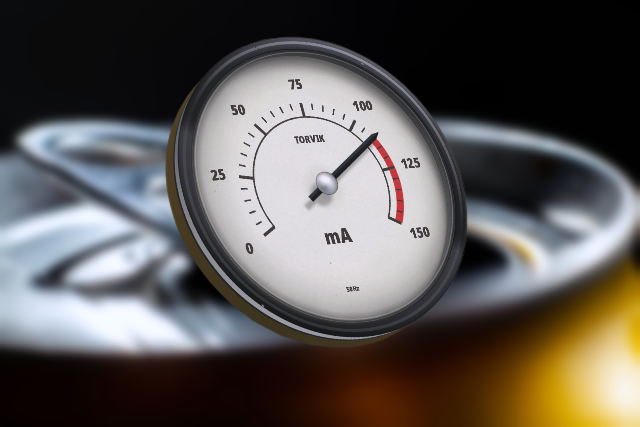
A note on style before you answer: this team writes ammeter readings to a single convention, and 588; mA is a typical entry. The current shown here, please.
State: 110; mA
